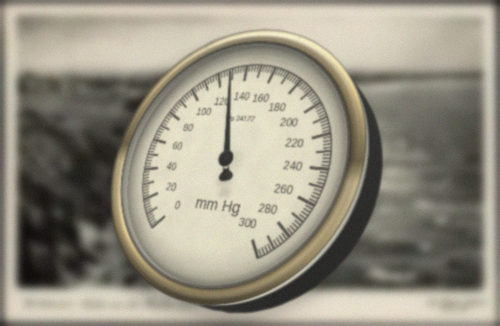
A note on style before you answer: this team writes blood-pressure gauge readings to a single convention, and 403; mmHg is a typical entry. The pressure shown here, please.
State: 130; mmHg
